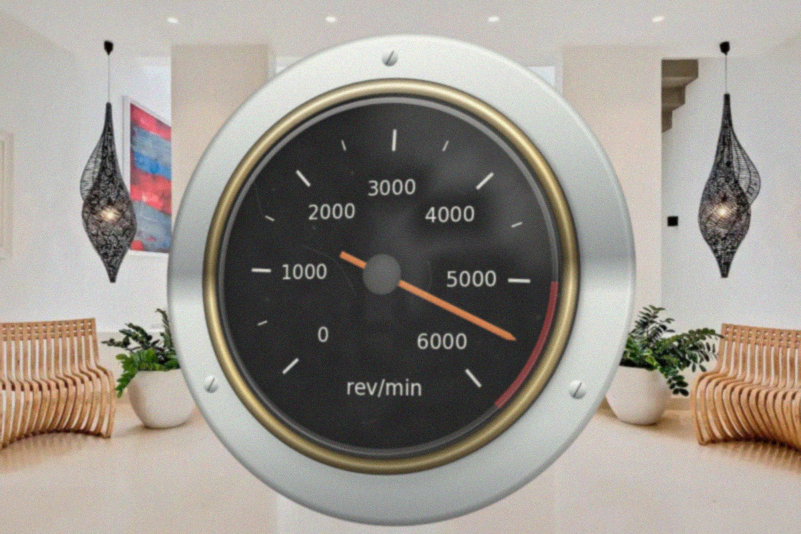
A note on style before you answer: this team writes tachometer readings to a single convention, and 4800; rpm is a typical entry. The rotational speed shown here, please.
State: 5500; rpm
